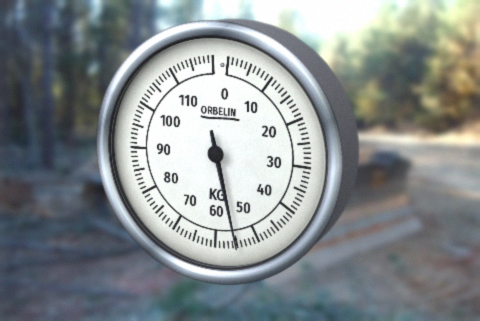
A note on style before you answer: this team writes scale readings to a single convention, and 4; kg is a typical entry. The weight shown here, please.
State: 55; kg
